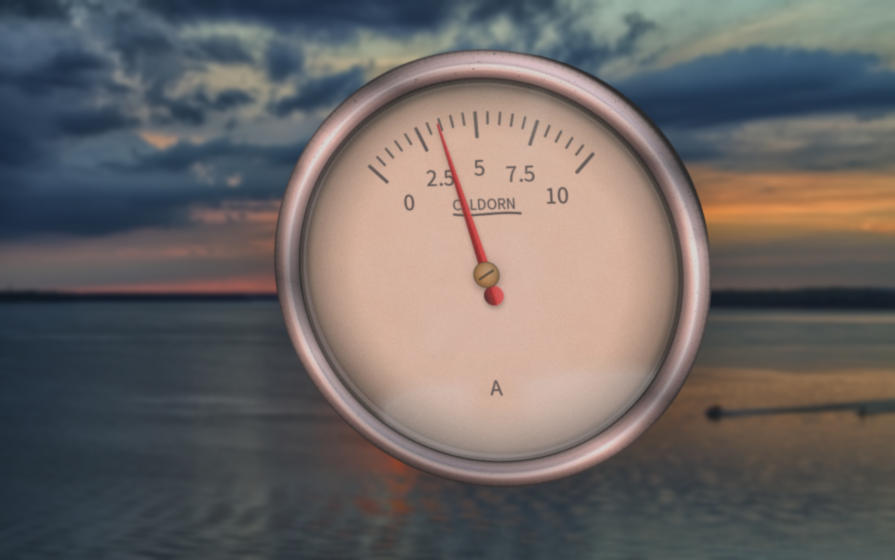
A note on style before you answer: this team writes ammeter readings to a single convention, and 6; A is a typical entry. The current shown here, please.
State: 3.5; A
